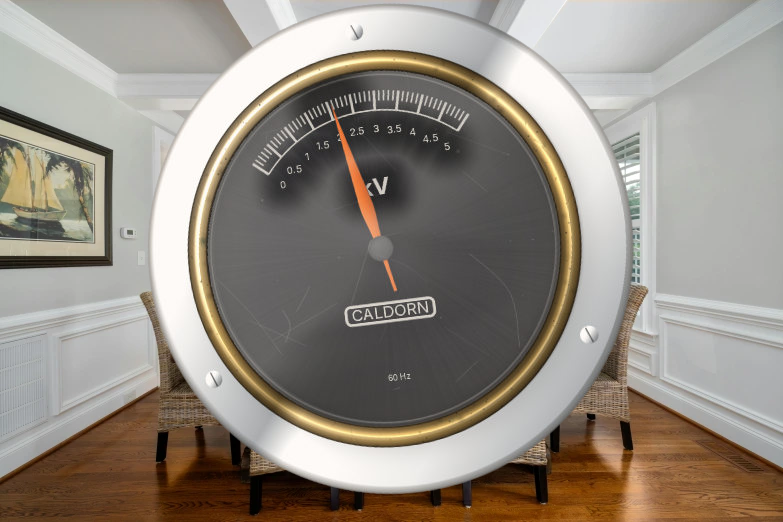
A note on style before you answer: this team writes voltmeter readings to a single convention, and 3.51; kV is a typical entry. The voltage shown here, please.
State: 2.1; kV
